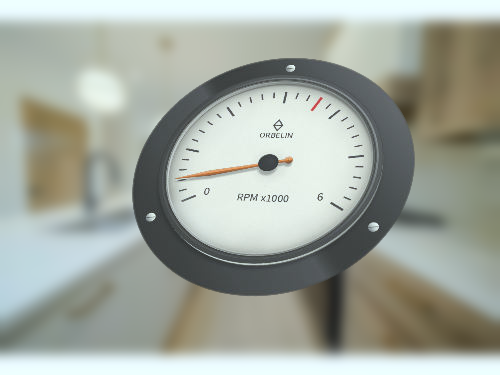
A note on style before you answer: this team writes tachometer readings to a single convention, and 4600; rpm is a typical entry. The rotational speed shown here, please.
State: 400; rpm
